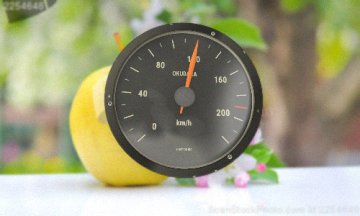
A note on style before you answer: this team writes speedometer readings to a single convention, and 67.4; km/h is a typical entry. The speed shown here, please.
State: 120; km/h
